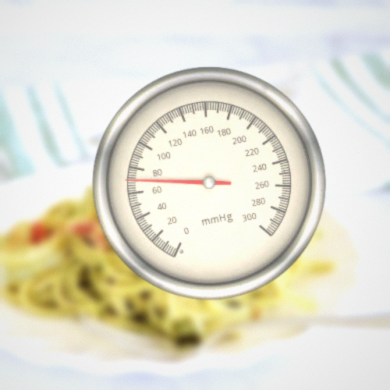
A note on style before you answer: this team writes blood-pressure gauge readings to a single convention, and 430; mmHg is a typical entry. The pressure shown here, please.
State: 70; mmHg
